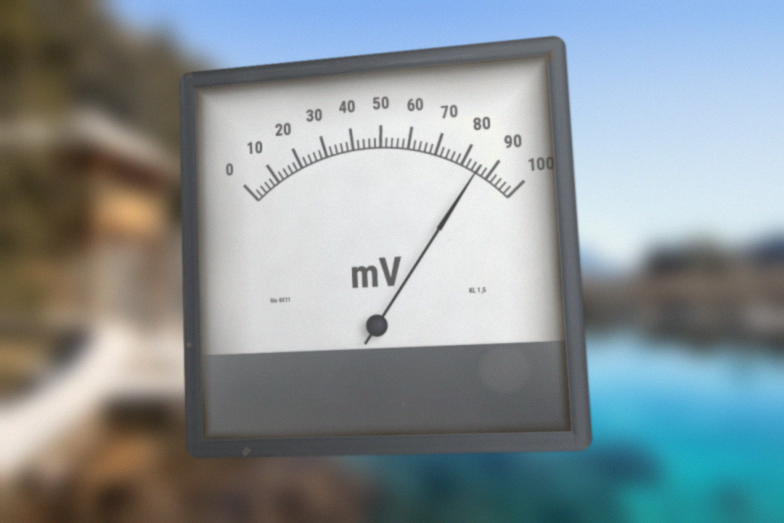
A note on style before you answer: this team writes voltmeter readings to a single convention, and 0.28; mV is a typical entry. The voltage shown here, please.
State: 86; mV
